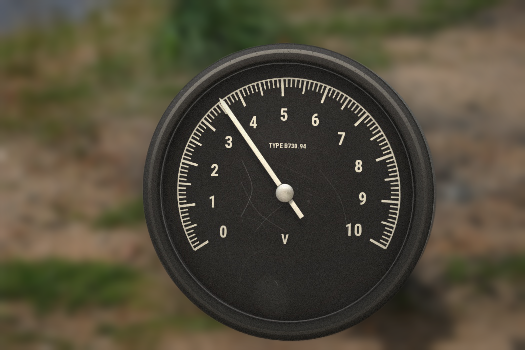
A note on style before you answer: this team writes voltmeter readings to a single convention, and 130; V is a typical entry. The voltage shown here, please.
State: 3.6; V
